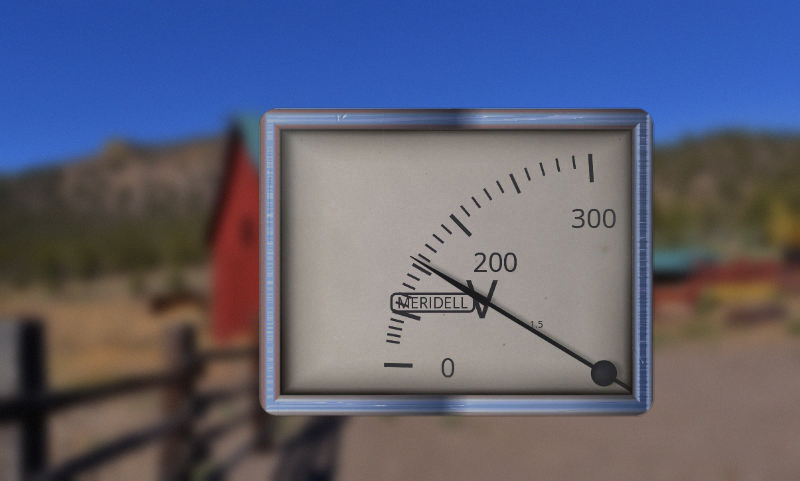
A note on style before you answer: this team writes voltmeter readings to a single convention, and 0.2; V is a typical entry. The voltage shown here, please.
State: 155; V
